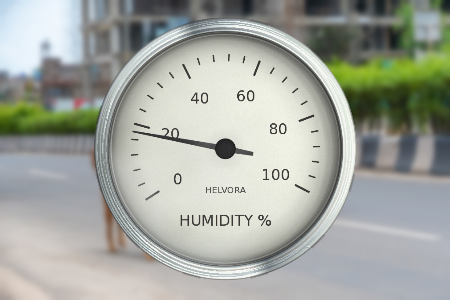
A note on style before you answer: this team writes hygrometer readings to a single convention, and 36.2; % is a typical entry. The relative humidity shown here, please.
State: 18; %
